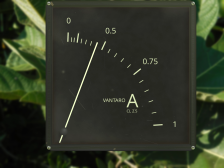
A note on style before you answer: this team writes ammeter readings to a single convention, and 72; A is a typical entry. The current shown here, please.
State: 0.45; A
